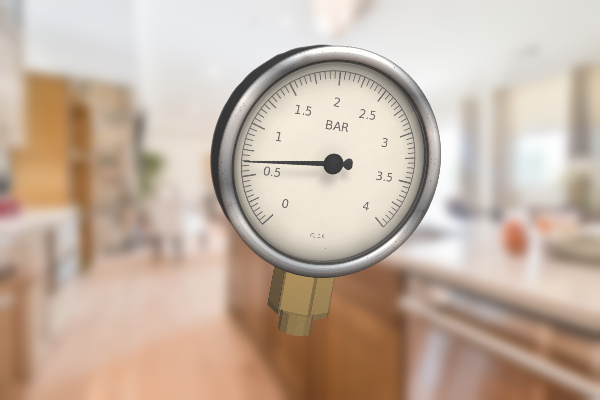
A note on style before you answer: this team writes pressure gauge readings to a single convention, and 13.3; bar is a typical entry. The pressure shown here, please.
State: 0.65; bar
